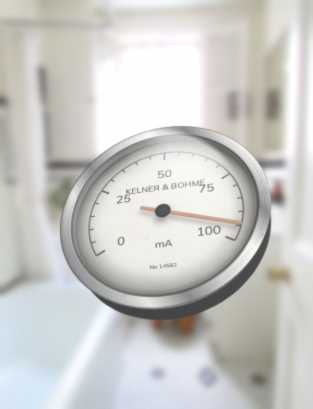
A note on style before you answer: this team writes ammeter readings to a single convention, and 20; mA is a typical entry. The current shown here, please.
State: 95; mA
